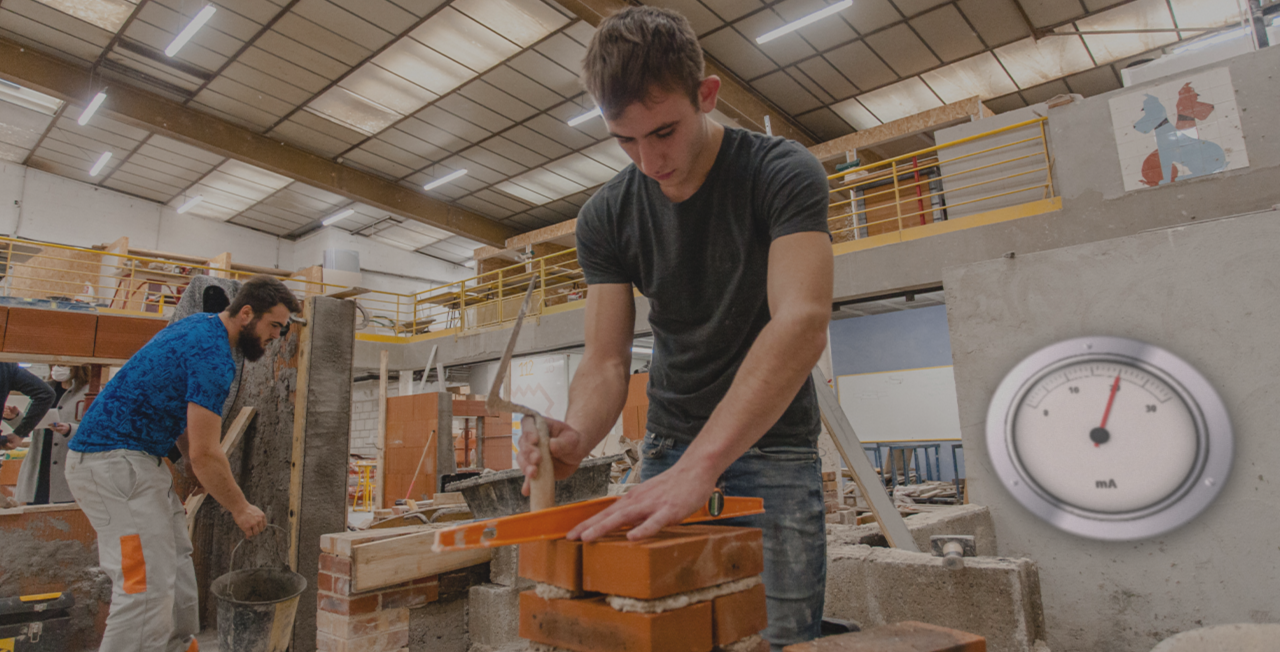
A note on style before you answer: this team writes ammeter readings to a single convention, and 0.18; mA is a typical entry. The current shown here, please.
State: 20; mA
